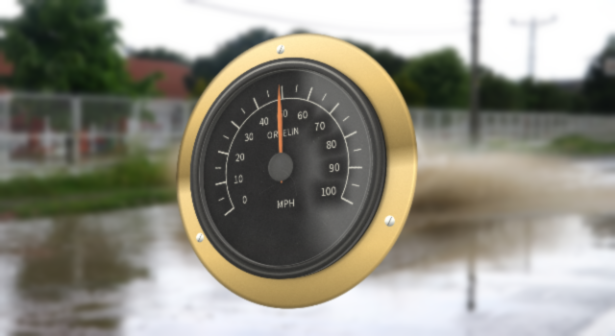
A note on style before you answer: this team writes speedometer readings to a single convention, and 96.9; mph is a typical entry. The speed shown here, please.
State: 50; mph
